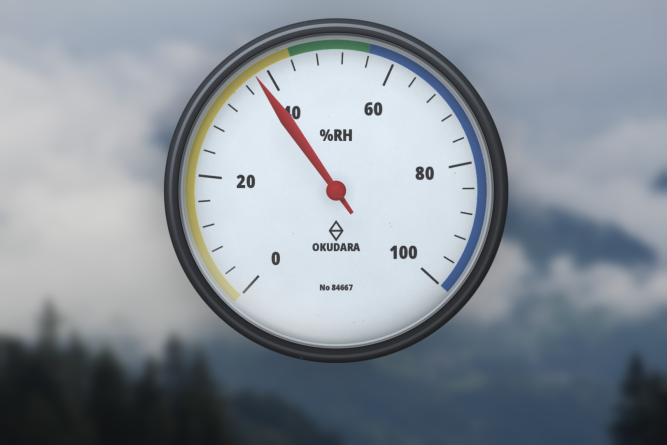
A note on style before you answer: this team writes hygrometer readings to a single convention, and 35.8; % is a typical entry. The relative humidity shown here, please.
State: 38; %
